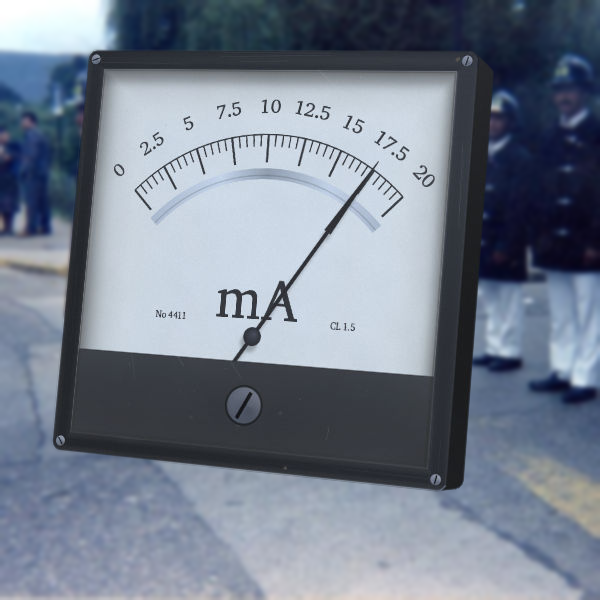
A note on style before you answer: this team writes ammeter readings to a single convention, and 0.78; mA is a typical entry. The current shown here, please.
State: 17.5; mA
